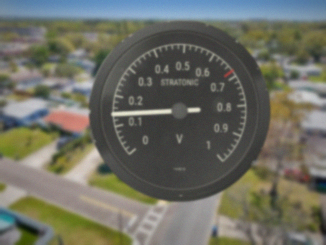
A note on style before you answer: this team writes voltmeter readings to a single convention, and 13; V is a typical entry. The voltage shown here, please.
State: 0.14; V
